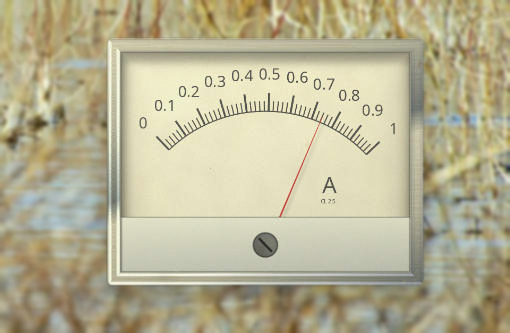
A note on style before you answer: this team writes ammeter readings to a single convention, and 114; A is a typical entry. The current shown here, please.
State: 0.74; A
